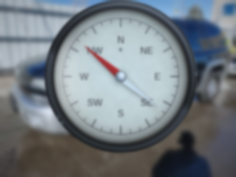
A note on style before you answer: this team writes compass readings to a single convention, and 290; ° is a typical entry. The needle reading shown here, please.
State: 310; °
